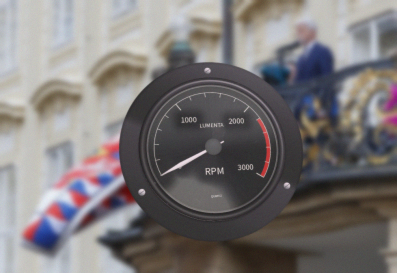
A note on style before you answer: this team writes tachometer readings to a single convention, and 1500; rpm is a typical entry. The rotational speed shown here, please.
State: 0; rpm
